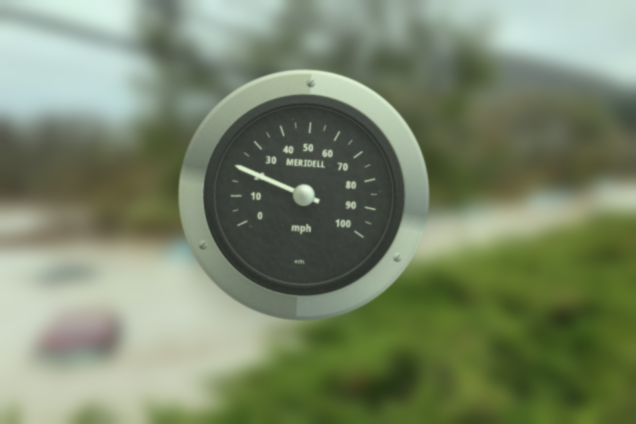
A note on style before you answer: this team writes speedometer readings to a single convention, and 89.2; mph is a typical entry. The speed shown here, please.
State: 20; mph
